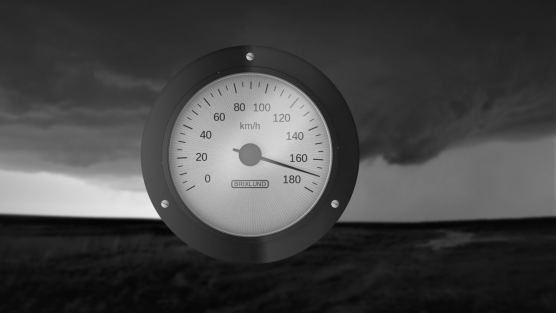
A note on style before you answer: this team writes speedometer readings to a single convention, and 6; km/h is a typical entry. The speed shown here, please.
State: 170; km/h
